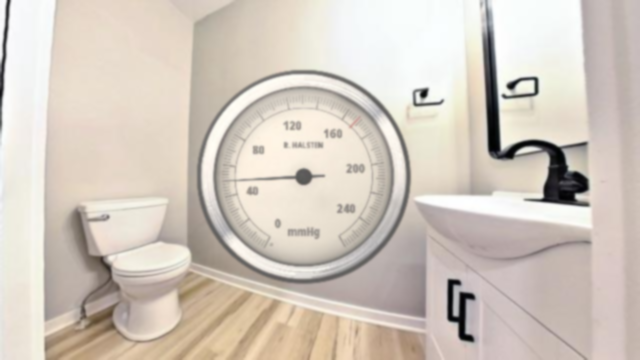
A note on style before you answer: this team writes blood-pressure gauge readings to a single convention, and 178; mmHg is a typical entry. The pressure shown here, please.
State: 50; mmHg
